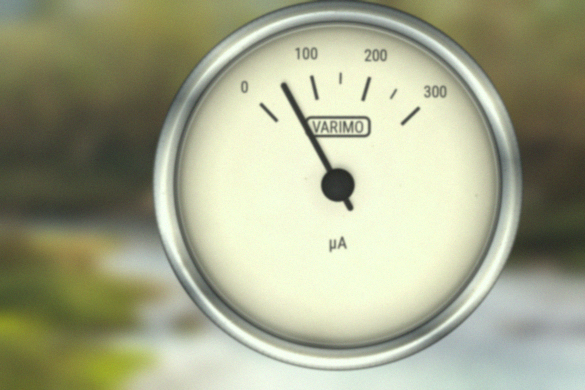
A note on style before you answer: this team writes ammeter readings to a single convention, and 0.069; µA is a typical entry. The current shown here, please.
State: 50; µA
